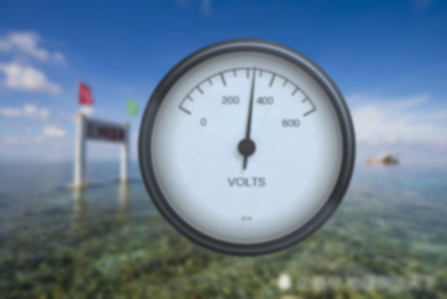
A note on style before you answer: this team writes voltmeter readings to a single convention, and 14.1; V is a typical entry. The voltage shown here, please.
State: 325; V
